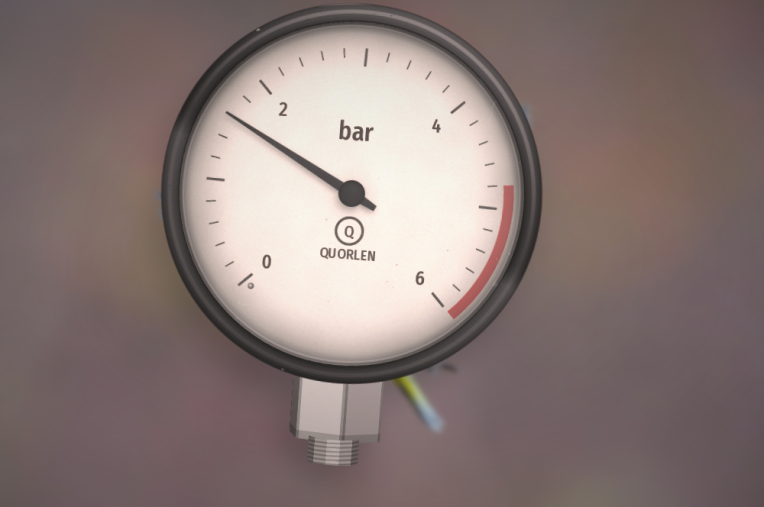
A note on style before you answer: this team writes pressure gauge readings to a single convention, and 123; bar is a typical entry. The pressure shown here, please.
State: 1.6; bar
